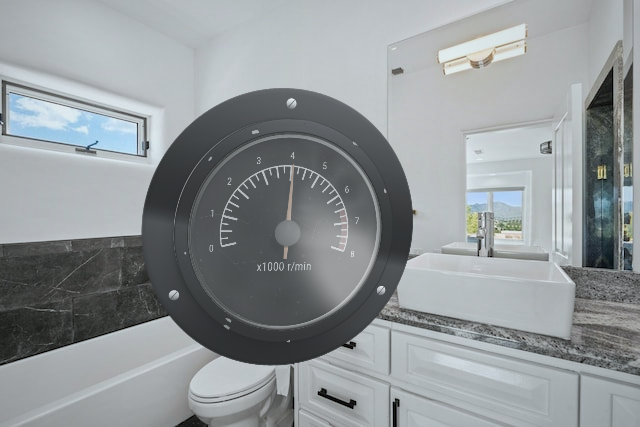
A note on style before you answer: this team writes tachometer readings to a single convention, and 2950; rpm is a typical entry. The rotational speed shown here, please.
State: 4000; rpm
